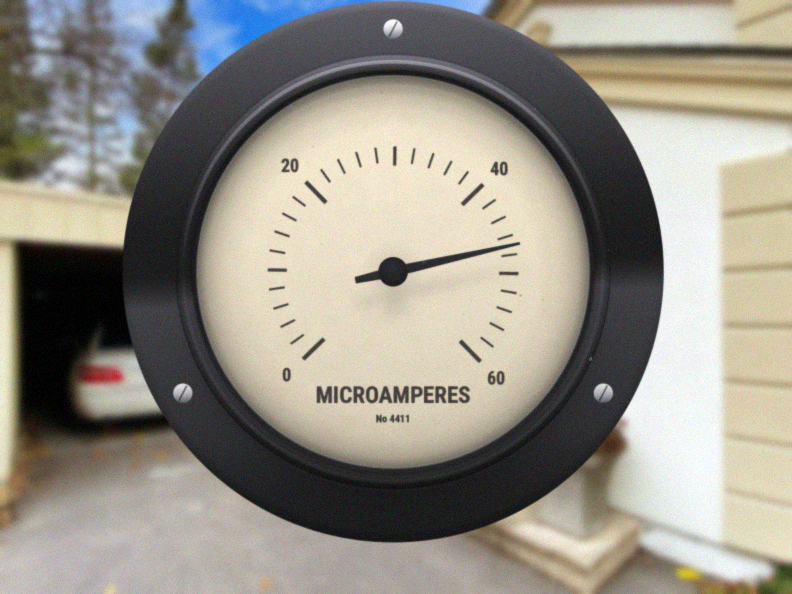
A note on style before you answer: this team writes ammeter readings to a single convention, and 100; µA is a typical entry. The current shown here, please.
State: 47; µA
